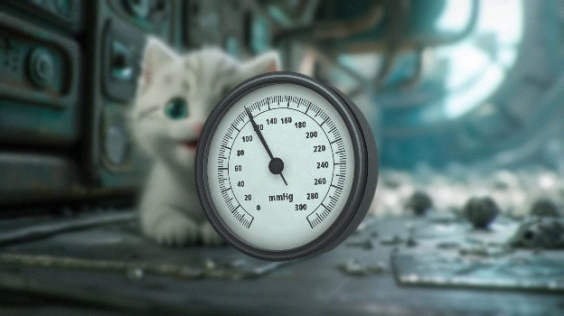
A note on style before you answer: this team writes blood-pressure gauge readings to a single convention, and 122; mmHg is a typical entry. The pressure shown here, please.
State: 120; mmHg
